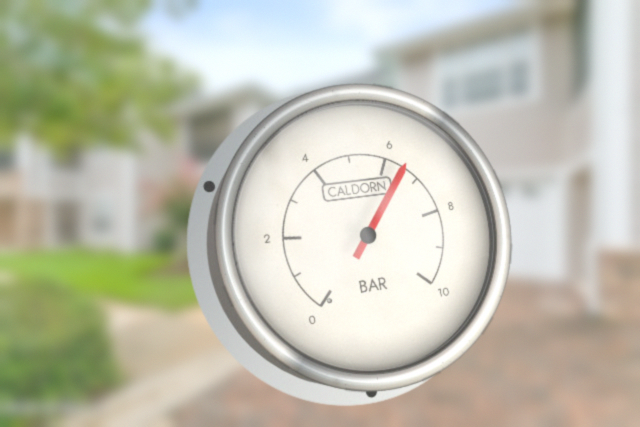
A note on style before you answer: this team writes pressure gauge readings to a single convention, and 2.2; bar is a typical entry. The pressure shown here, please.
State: 6.5; bar
